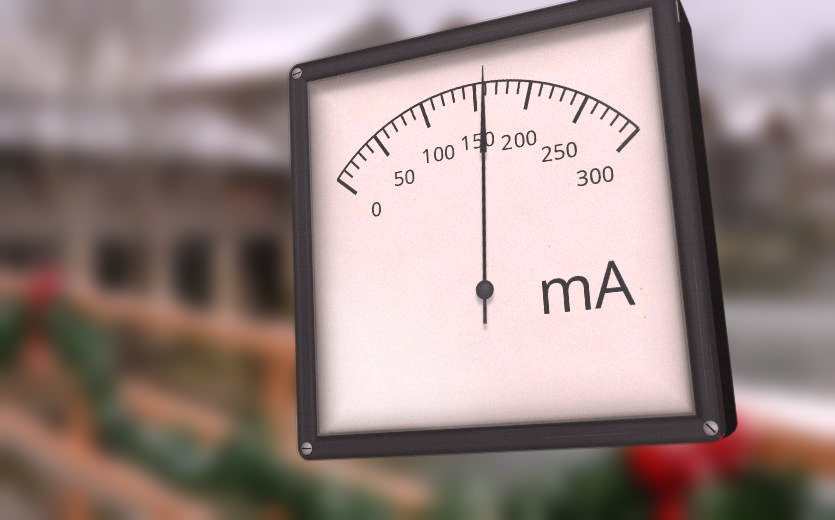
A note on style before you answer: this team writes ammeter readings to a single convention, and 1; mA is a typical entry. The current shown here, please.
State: 160; mA
